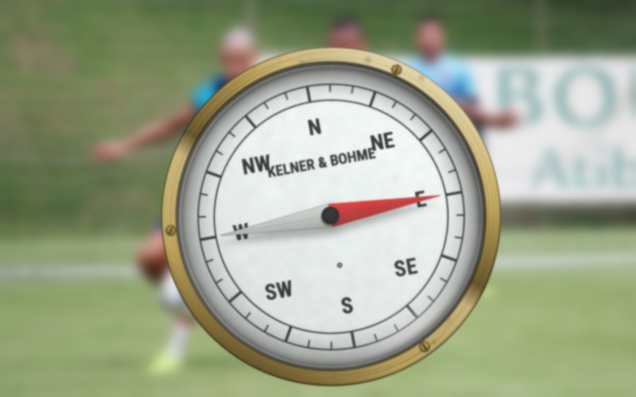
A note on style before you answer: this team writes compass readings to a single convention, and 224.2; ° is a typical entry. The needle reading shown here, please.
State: 90; °
